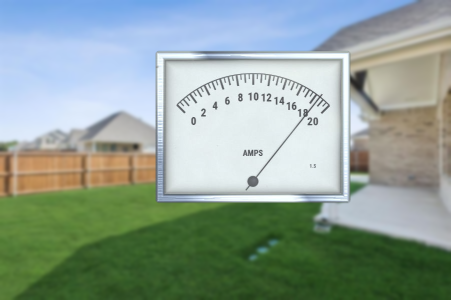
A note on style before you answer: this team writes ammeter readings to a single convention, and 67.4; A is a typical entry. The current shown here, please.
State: 18.5; A
